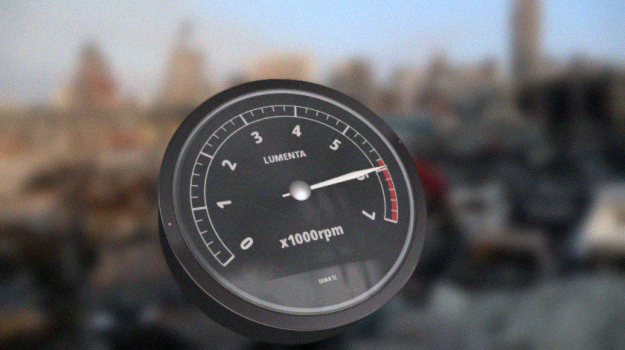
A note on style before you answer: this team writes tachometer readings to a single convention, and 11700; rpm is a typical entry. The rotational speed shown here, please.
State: 6000; rpm
